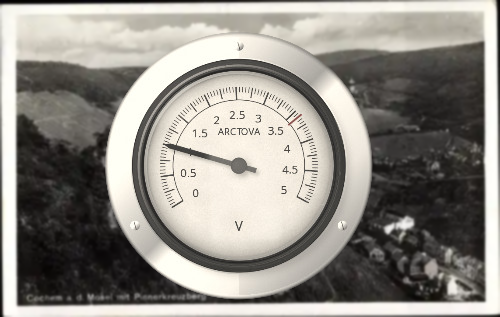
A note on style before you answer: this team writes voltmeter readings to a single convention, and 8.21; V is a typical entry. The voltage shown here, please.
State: 1; V
